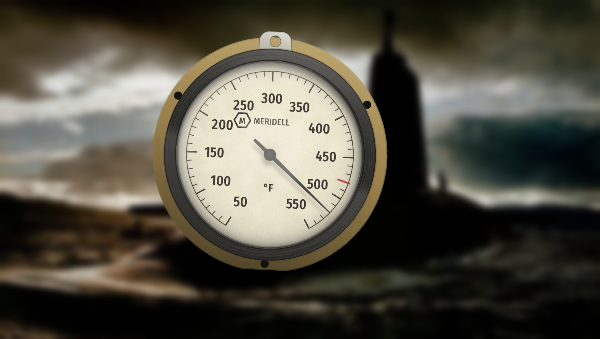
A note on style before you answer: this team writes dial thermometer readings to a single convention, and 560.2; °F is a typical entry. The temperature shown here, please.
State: 520; °F
